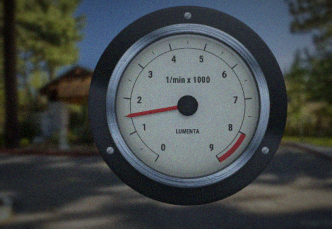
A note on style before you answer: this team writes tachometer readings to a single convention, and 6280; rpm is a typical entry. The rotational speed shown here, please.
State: 1500; rpm
